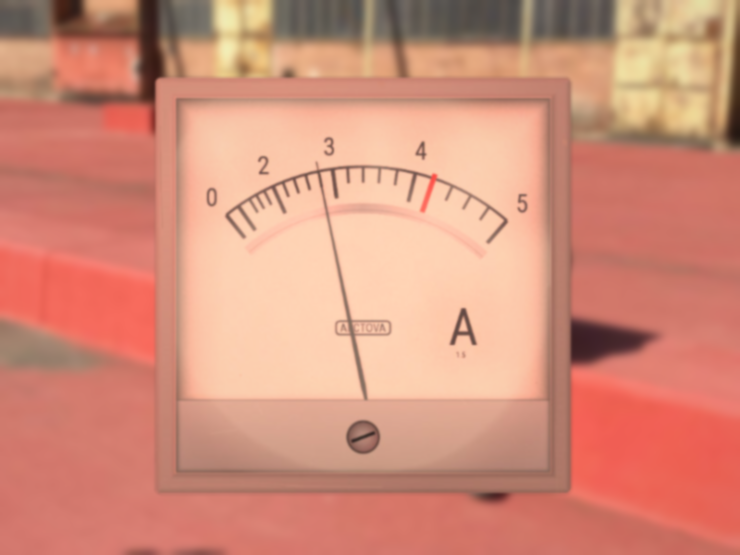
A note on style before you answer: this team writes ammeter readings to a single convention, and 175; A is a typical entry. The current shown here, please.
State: 2.8; A
